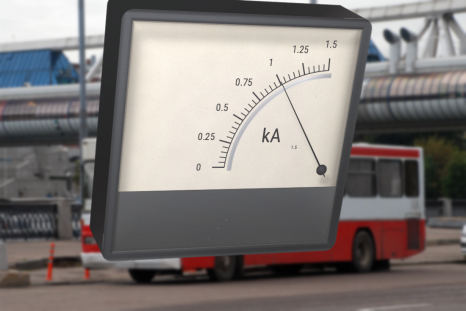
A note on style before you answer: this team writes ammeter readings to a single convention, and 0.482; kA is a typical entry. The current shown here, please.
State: 1; kA
